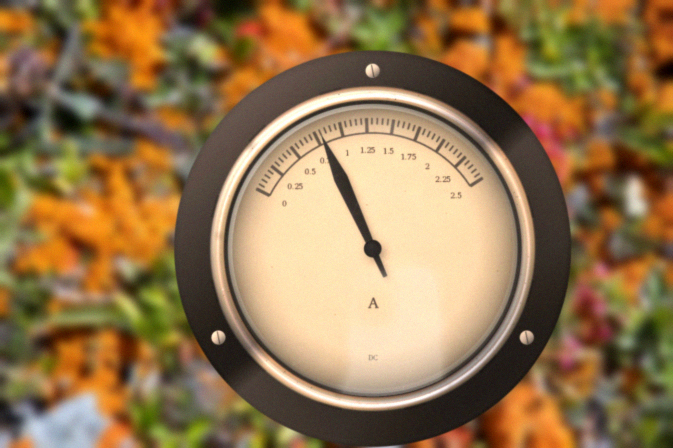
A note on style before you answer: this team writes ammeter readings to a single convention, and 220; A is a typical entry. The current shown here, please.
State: 0.8; A
